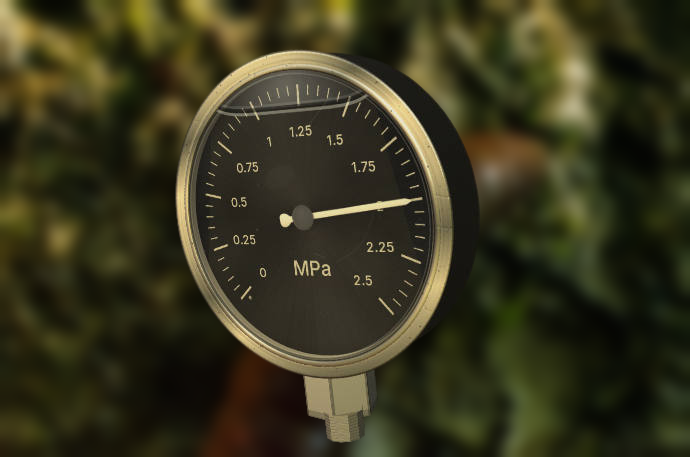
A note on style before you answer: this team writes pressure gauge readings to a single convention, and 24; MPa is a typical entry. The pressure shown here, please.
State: 2; MPa
